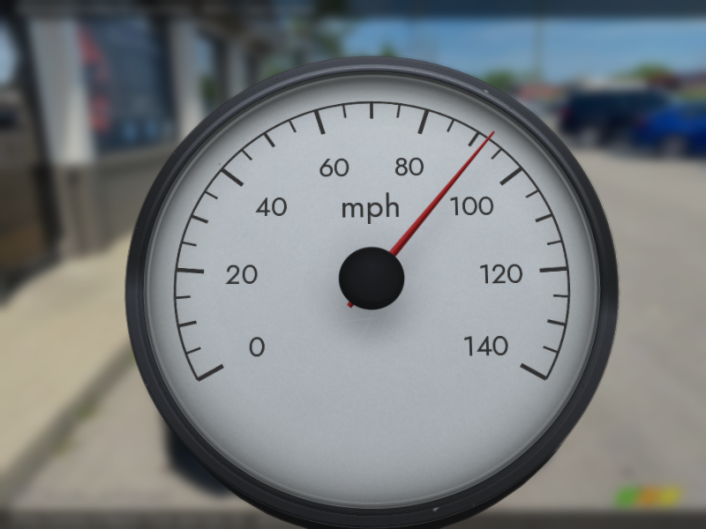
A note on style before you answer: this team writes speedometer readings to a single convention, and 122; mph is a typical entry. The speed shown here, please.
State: 92.5; mph
